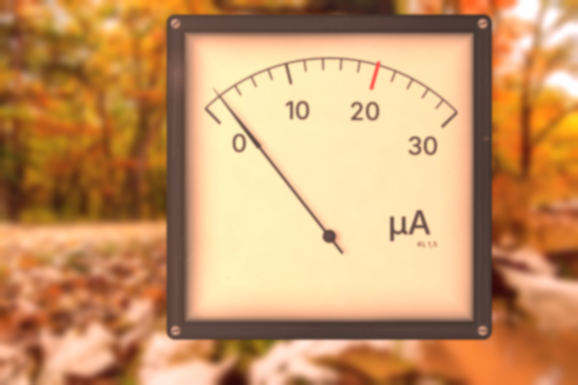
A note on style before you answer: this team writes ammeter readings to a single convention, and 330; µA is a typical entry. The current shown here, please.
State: 2; µA
